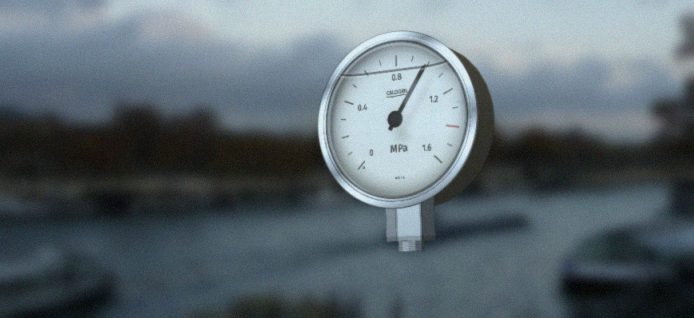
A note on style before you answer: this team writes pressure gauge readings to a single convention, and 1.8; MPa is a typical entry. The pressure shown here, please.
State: 1; MPa
